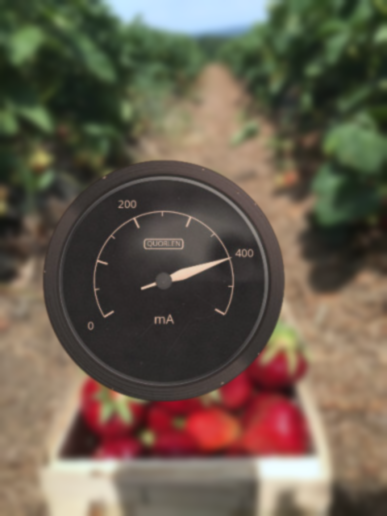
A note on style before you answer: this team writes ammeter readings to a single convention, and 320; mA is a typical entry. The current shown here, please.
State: 400; mA
